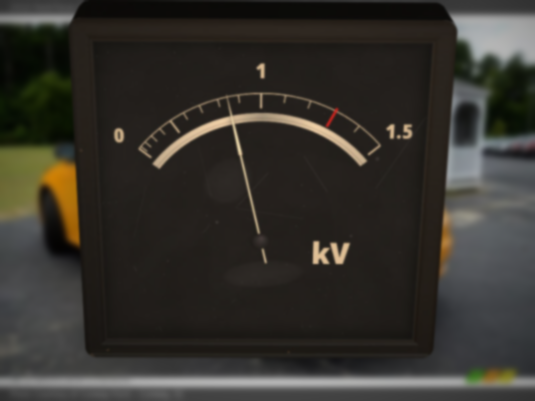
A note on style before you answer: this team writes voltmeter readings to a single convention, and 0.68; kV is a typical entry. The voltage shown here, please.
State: 0.85; kV
